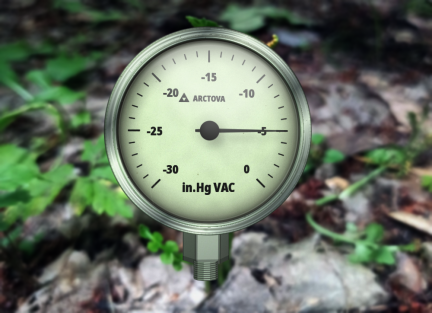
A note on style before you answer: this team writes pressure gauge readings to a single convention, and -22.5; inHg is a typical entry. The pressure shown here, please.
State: -5; inHg
